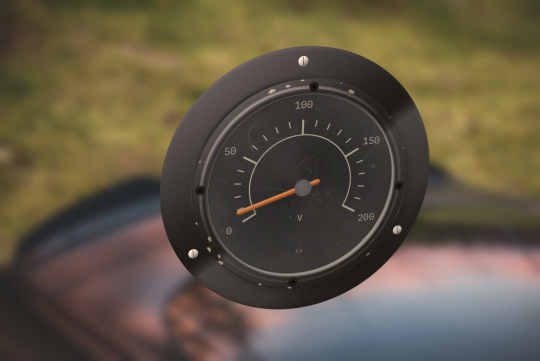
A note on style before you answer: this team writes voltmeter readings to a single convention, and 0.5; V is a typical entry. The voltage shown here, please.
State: 10; V
